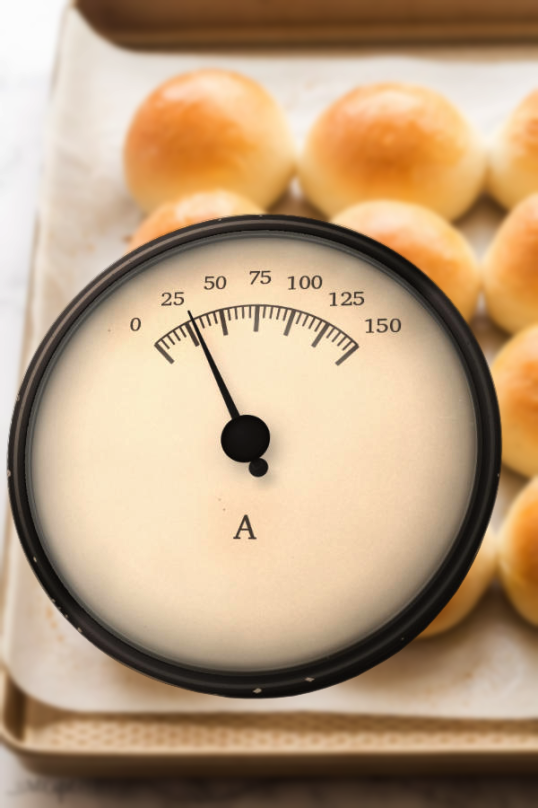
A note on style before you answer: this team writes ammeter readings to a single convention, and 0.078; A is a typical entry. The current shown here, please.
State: 30; A
